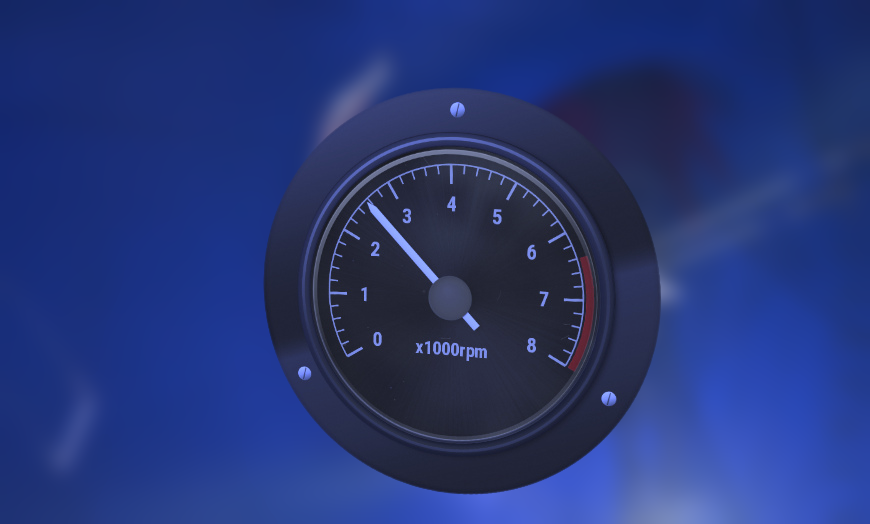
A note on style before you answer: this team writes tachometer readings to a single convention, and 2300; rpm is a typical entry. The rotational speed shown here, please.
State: 2600; rpm
